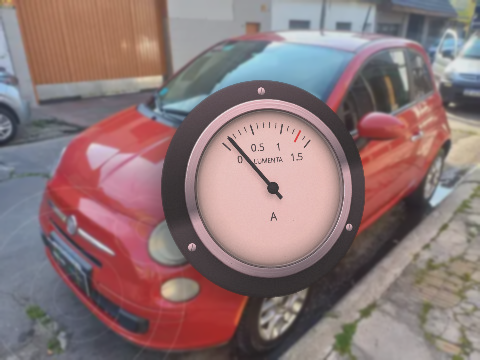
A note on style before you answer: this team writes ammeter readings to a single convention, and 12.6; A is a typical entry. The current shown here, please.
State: 0.1; A
